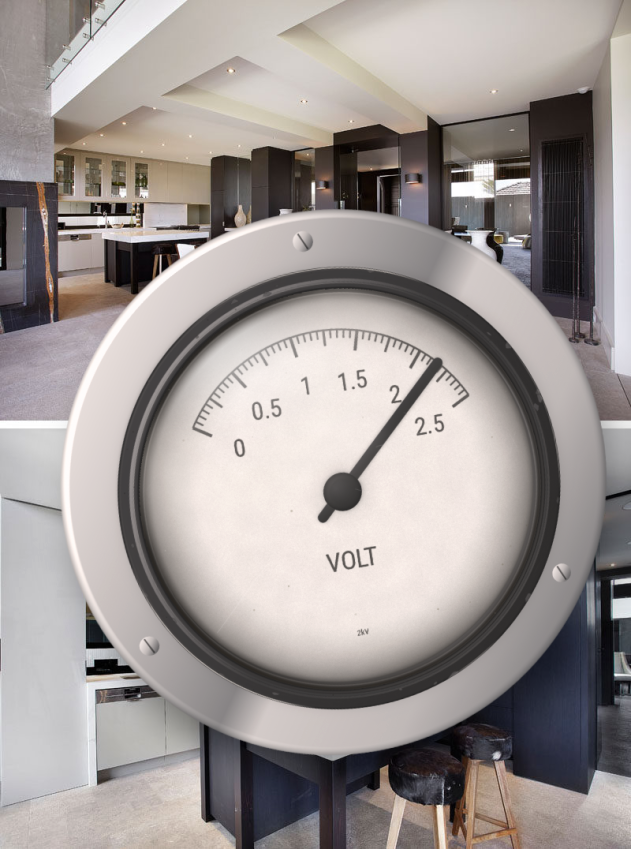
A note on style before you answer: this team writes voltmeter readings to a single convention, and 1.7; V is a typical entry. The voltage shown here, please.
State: 2.15; V
